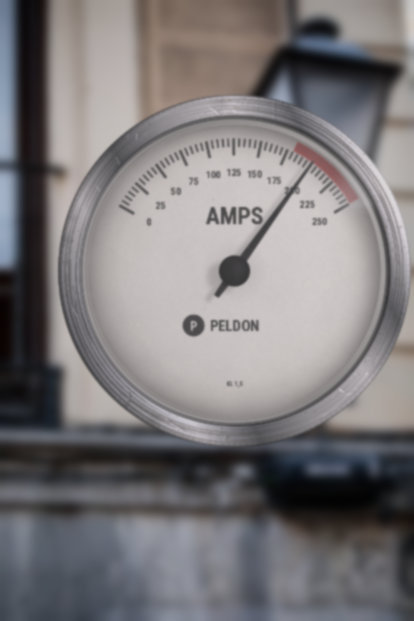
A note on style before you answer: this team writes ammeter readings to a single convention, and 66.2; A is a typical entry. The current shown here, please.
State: 200; A
